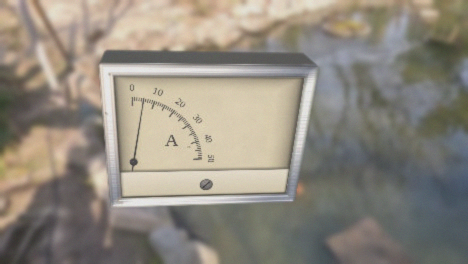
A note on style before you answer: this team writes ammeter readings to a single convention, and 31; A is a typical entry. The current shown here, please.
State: 5; A
